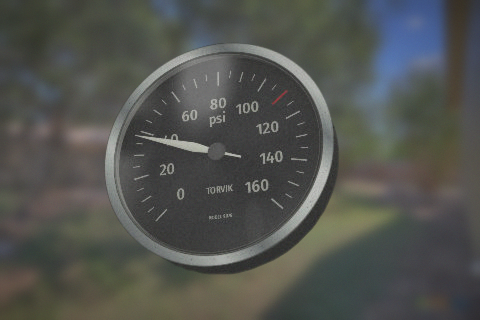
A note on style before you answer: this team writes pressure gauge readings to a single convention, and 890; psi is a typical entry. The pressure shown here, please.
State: 37.5; psi
